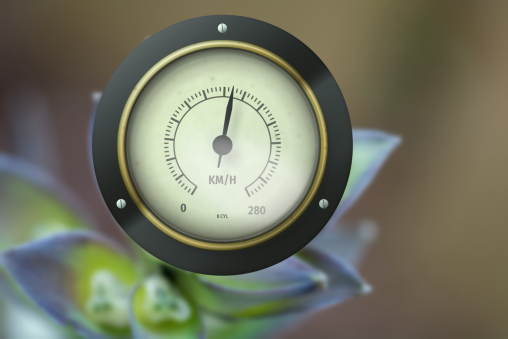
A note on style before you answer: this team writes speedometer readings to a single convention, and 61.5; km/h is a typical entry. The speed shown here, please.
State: 148; km/h
